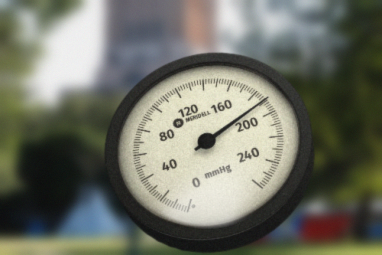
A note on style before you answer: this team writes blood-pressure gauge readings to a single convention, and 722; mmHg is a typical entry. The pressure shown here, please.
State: 190; mmHg
